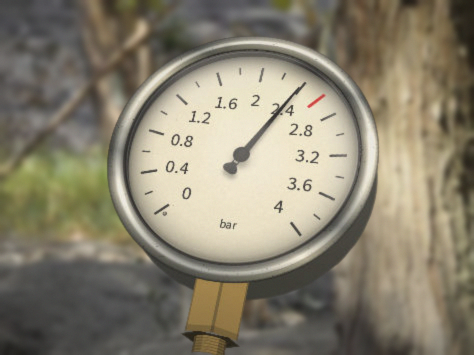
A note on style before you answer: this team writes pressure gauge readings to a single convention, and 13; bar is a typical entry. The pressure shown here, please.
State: 2.4; bar
